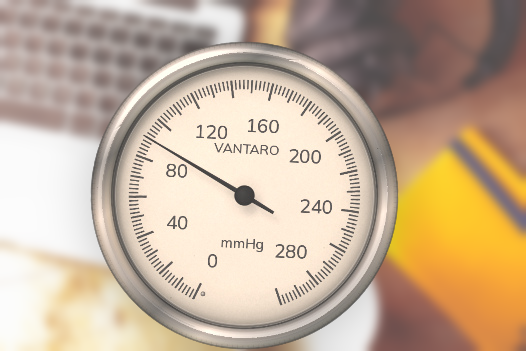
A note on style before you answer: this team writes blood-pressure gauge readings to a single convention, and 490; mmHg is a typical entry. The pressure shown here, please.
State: 90; mmHg
